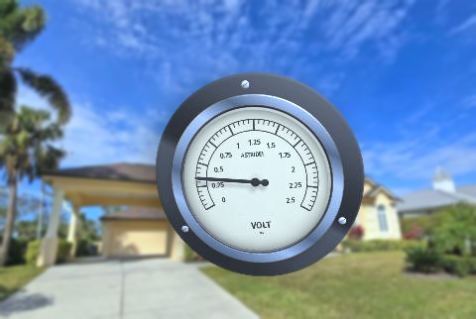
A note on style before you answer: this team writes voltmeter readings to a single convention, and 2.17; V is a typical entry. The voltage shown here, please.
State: 0.35; V
